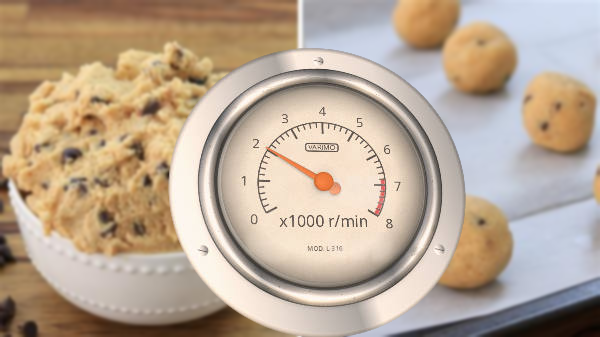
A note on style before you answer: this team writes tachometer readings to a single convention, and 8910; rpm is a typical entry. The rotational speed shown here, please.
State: 2000; rpm
